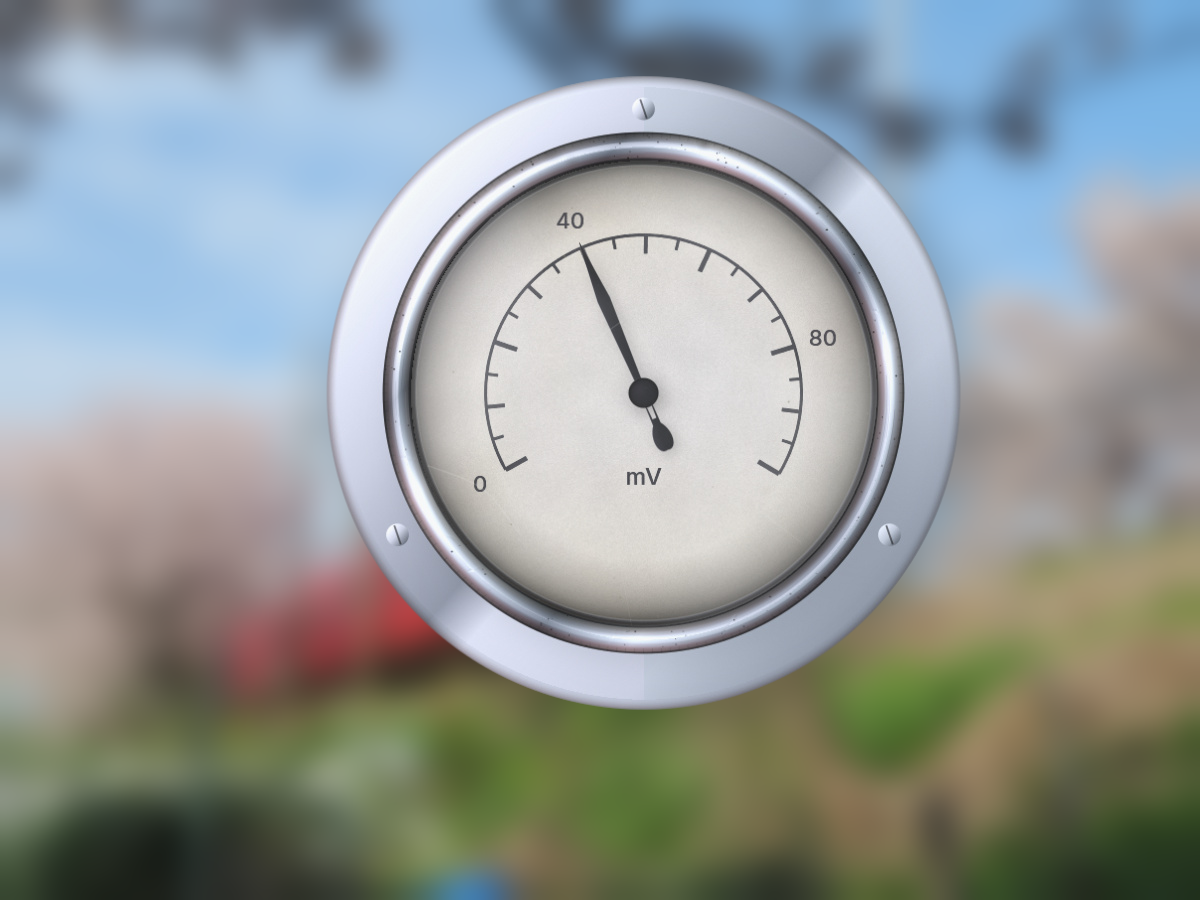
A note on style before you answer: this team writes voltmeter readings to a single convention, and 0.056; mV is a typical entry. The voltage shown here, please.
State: 40; mV
